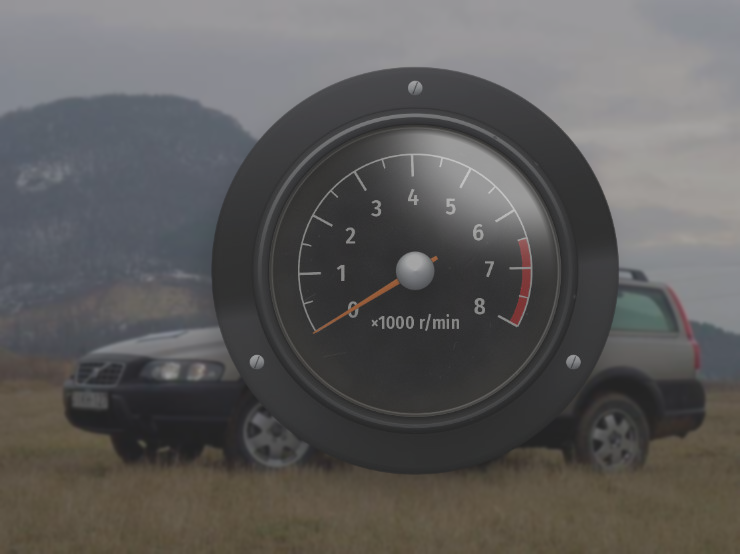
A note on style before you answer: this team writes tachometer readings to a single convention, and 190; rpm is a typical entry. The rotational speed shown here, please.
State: 0; rpm
